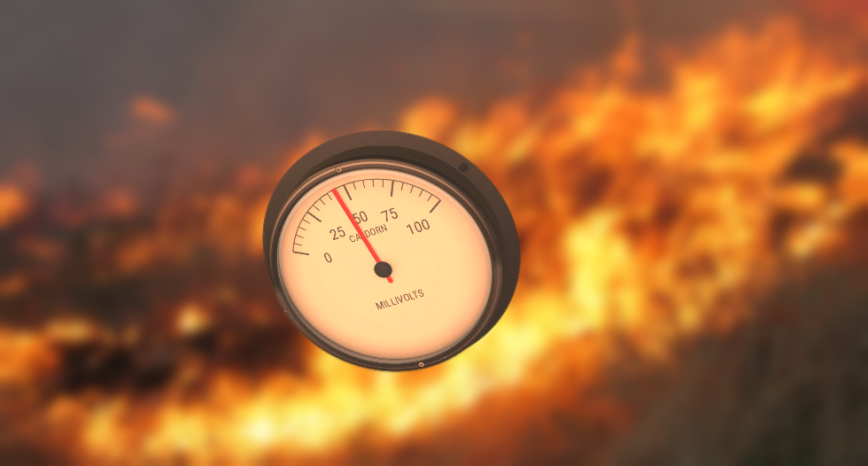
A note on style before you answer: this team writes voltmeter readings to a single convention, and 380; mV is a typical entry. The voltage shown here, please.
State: 45; mV
